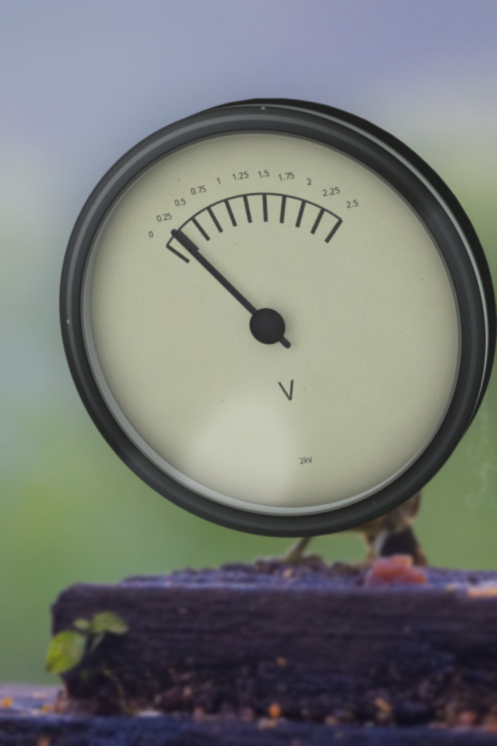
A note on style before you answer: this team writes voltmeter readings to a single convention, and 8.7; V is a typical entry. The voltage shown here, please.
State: 0.25; V
